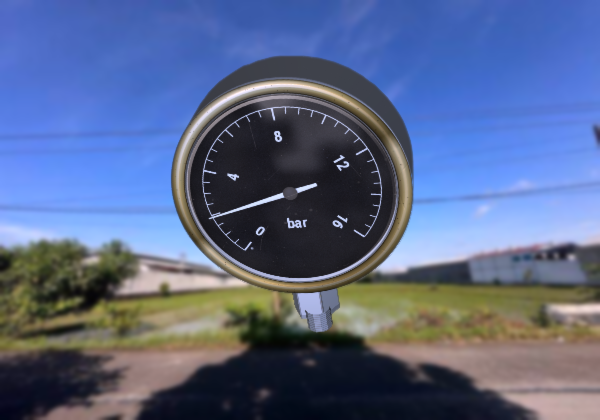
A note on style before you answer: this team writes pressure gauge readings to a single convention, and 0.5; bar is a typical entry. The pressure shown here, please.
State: 2; bar
